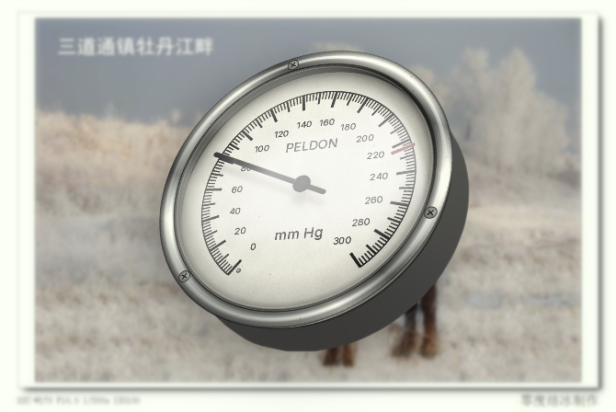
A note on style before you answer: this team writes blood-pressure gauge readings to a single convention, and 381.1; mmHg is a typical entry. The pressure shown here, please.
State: 80; mmHg
